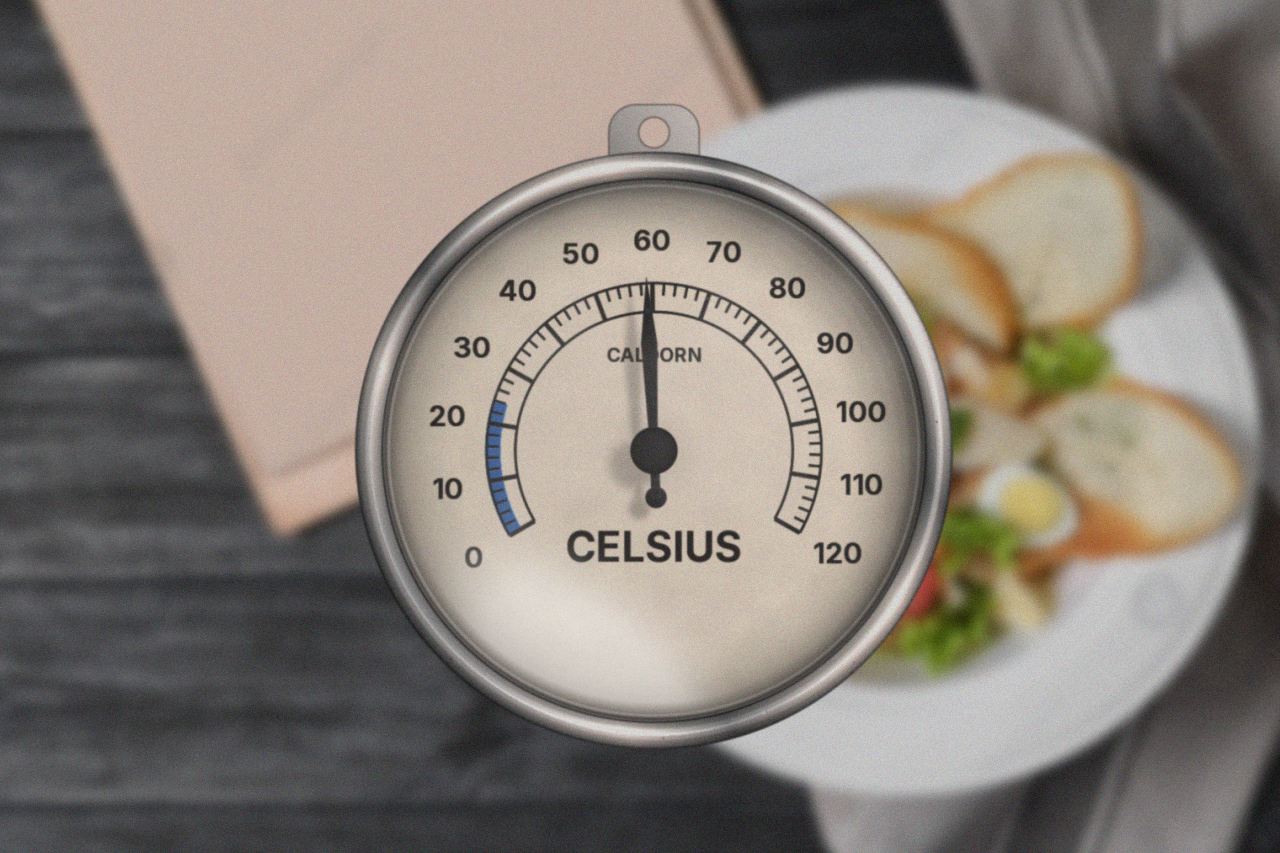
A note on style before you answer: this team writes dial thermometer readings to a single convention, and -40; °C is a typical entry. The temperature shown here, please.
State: 59; °C
